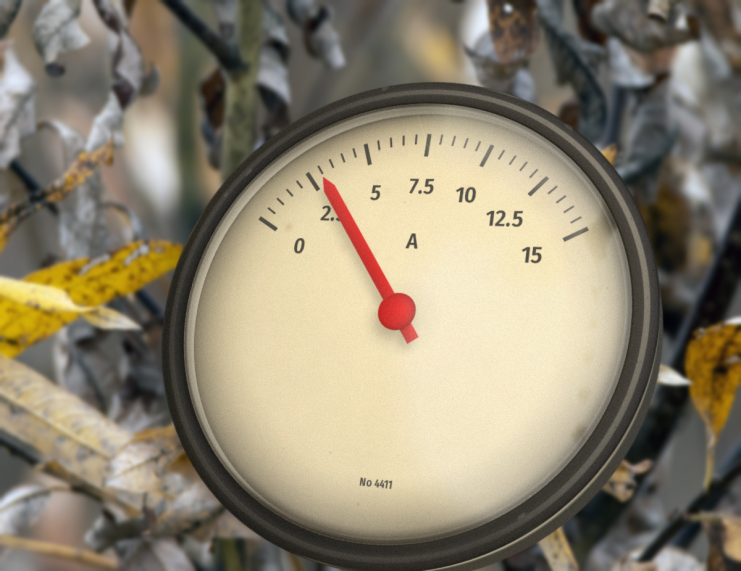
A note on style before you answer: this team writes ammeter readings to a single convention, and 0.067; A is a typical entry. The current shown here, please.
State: 3; A
